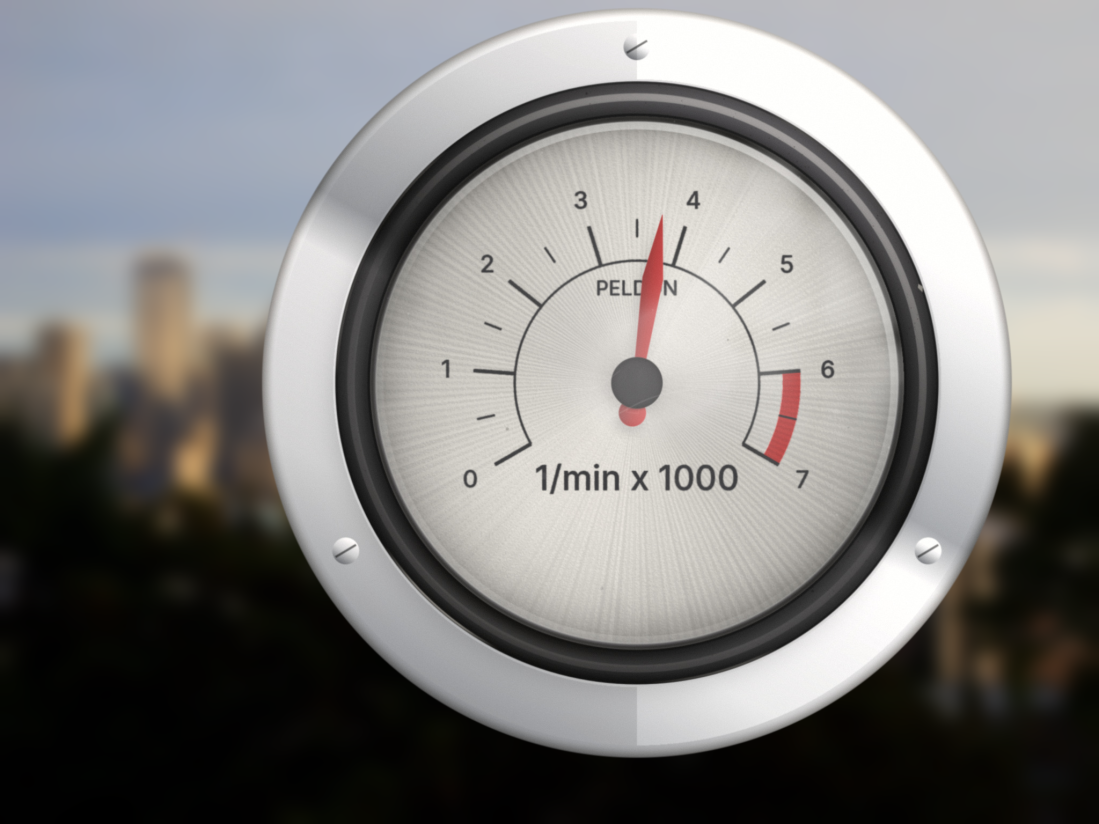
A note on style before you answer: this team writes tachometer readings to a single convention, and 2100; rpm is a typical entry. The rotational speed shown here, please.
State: 3750; rpm
